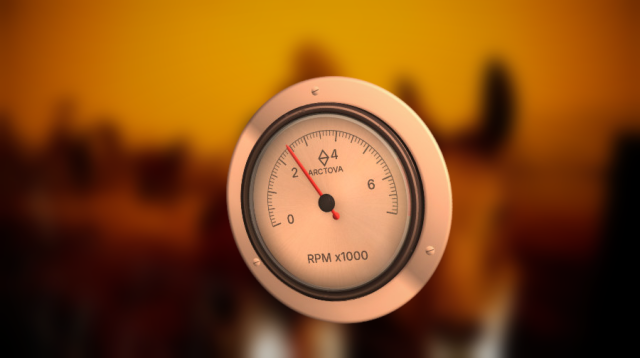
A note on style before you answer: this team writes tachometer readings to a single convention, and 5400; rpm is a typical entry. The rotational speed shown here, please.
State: 2500; rpm
